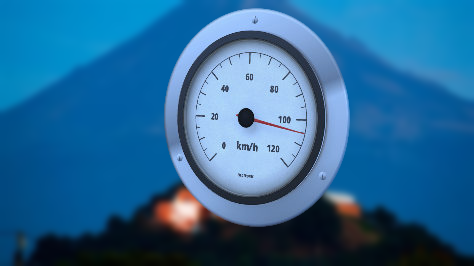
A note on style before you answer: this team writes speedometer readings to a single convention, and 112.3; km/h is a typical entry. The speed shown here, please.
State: 105; km/h
